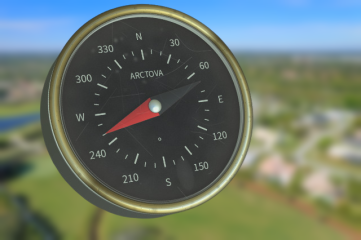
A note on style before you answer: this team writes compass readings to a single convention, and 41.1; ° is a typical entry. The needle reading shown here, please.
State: 250; °
